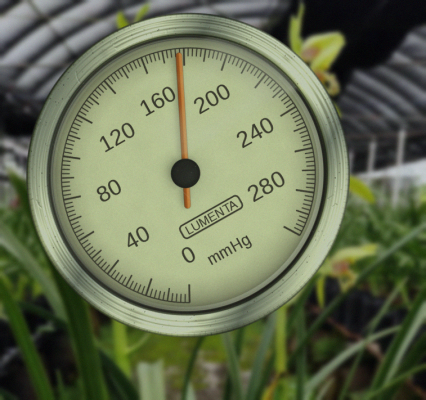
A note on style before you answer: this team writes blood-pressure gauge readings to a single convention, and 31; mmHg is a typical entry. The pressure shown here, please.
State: 178; mmHg
